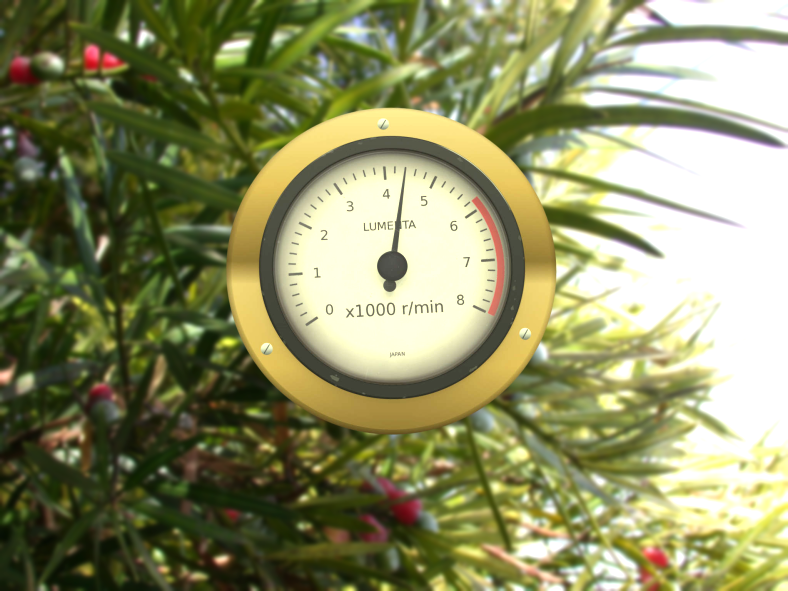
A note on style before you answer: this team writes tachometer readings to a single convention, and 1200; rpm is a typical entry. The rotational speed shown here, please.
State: 4400; rpm
